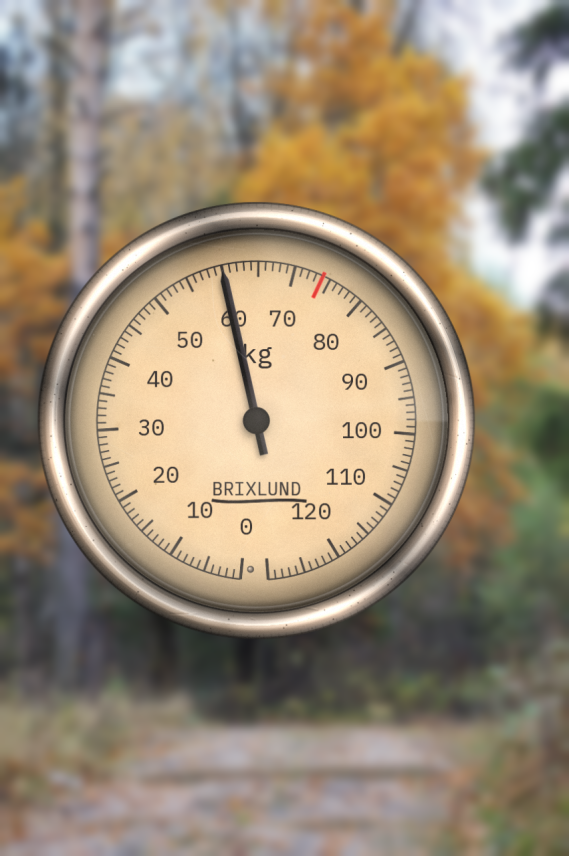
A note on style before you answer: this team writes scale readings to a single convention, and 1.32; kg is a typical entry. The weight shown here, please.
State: 60; kg
